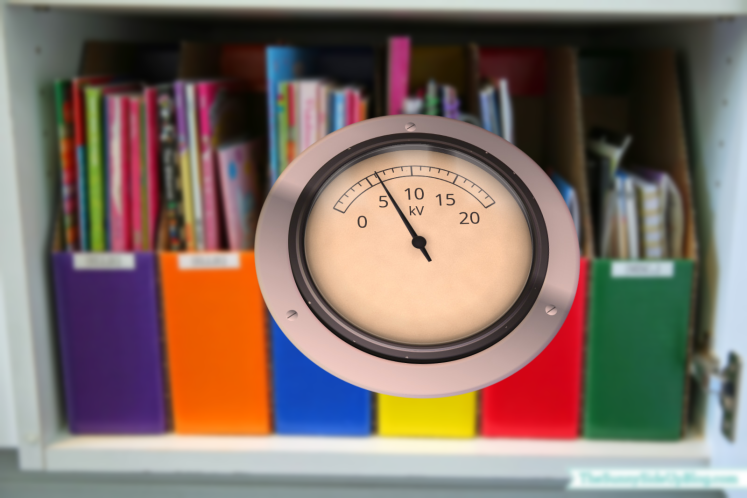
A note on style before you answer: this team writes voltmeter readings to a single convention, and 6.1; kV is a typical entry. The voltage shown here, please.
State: 6; kV
